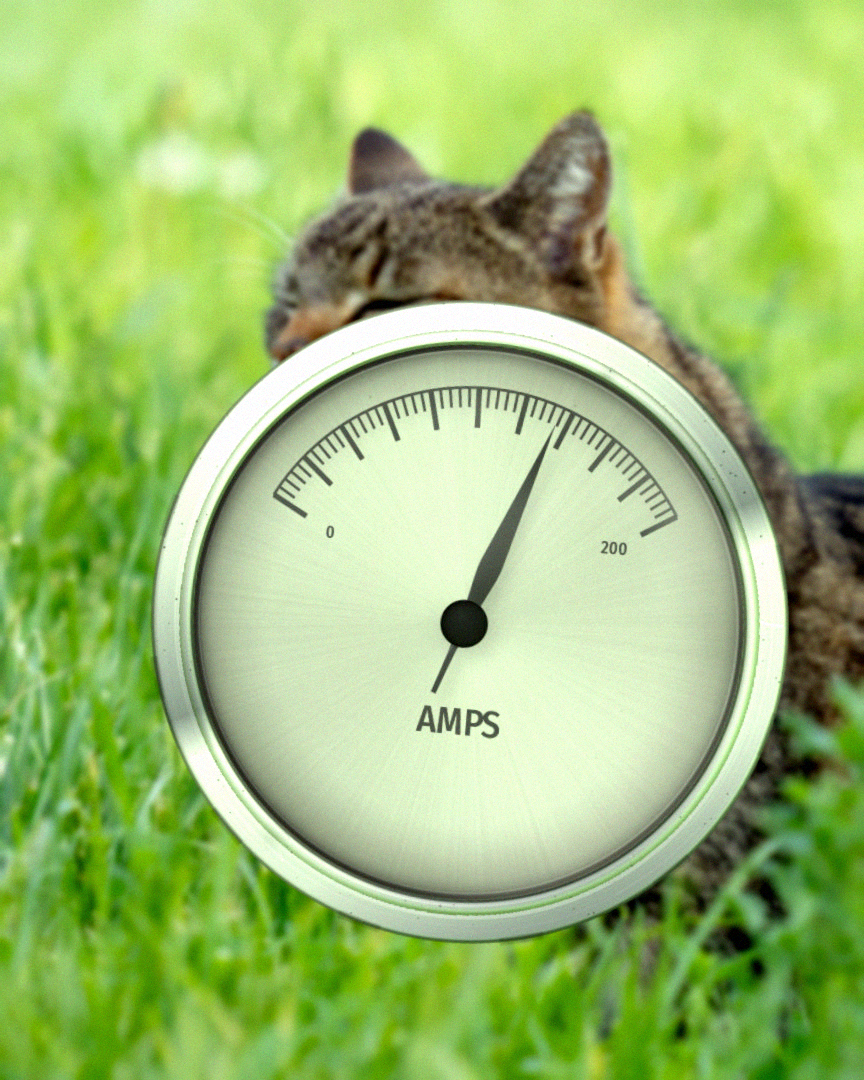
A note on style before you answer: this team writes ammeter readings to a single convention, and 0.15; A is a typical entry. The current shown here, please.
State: 136; A
